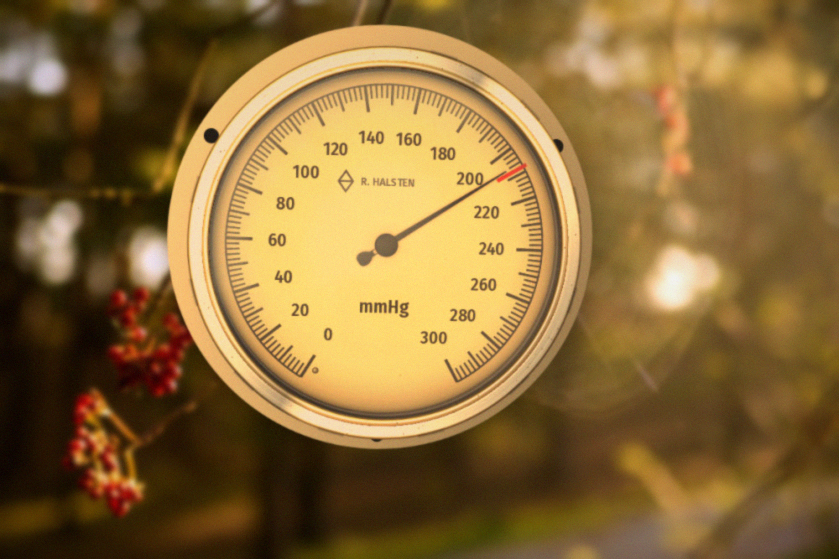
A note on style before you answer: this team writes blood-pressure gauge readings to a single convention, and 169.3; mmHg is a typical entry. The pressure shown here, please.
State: 206; mmHg
